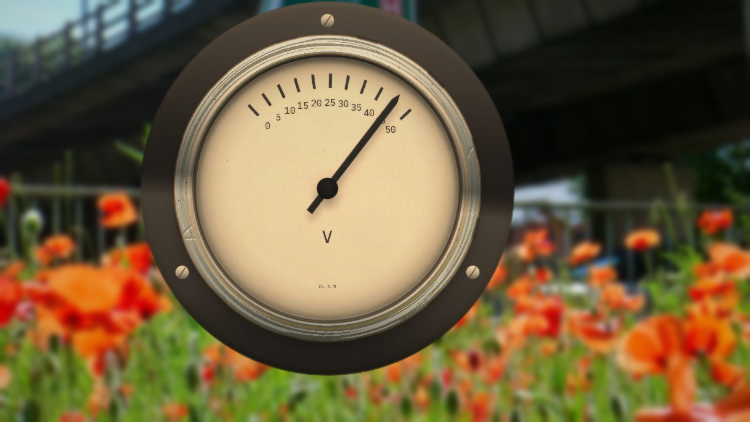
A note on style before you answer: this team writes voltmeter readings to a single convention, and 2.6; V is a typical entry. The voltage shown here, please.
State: 45; V
